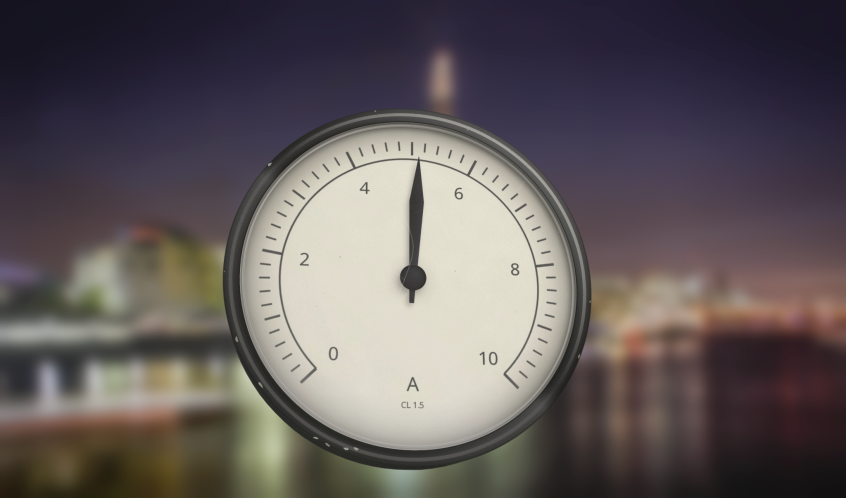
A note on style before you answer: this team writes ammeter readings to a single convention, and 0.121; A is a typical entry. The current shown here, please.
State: 5.1; A
